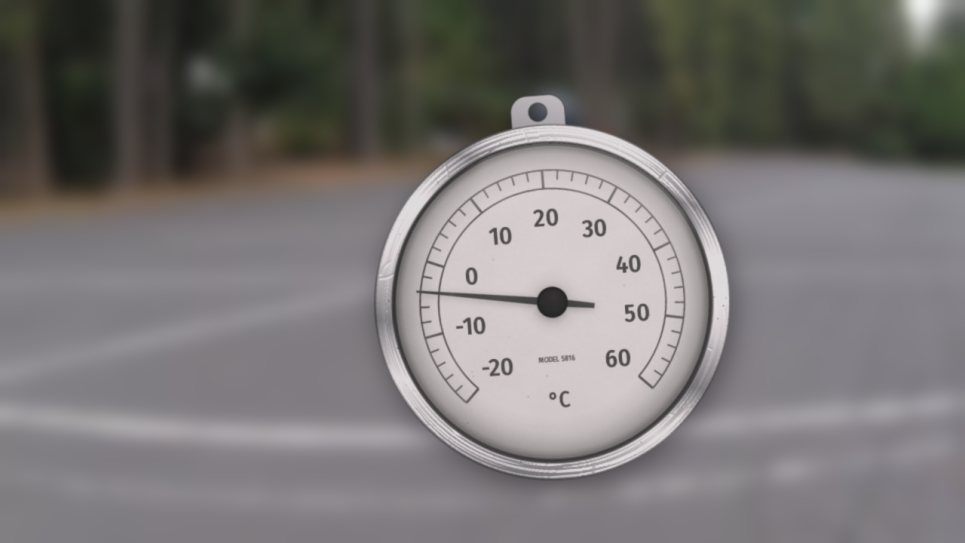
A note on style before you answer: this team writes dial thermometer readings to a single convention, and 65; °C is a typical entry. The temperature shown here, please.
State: -4; °C
